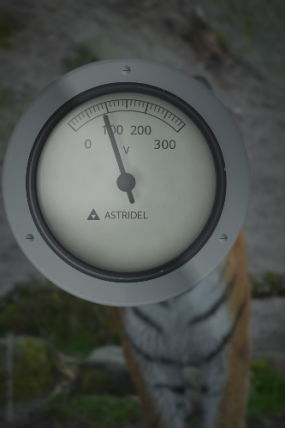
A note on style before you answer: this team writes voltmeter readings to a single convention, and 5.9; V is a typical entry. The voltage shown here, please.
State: 90; V
